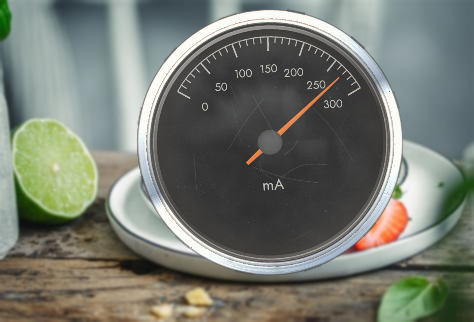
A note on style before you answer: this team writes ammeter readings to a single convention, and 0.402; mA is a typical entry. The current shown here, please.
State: 270; mA
